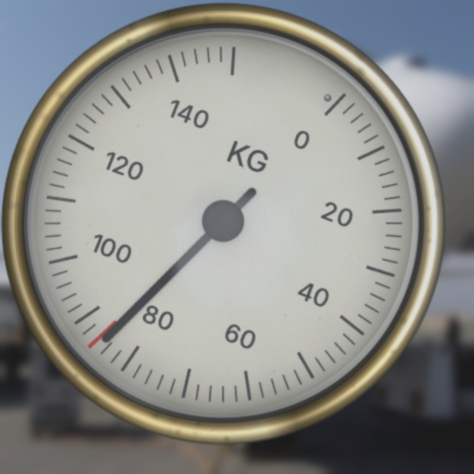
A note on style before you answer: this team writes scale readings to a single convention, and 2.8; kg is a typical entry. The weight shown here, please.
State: 85; kg
